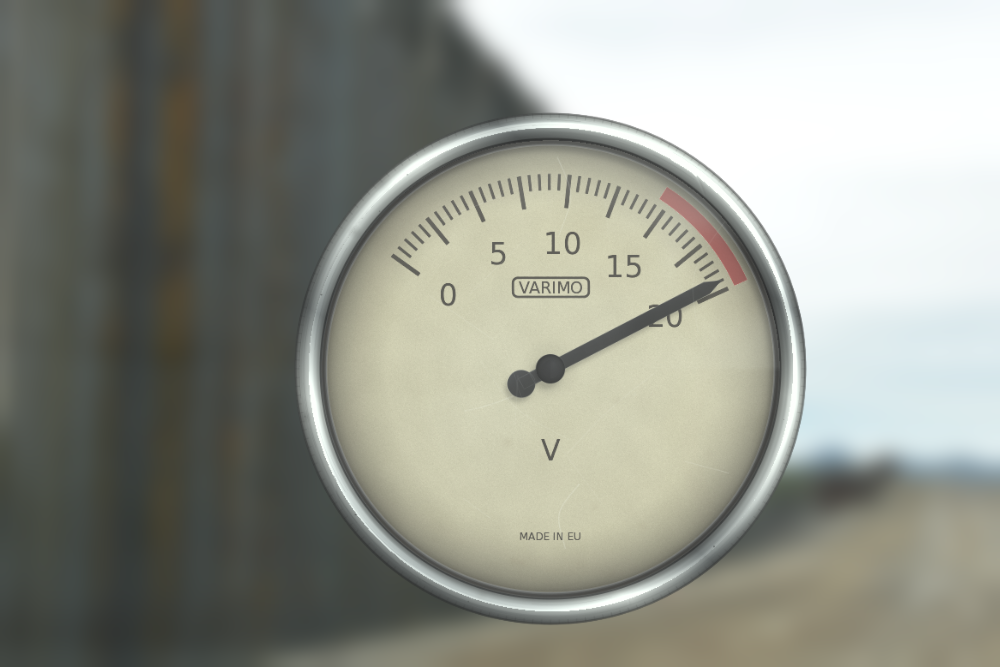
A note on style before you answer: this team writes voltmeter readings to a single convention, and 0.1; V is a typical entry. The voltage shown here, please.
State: 19.5; V
